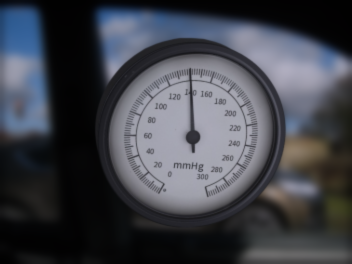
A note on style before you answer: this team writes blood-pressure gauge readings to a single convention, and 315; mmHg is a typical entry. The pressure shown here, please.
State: 140; mmHg
